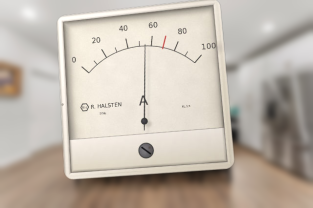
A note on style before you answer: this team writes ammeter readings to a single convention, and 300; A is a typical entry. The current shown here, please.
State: 55; A
